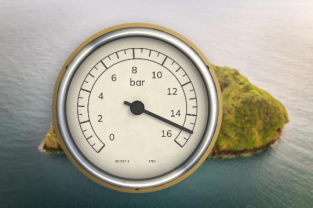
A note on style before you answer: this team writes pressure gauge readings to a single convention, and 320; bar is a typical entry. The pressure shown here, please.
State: 15; bar
